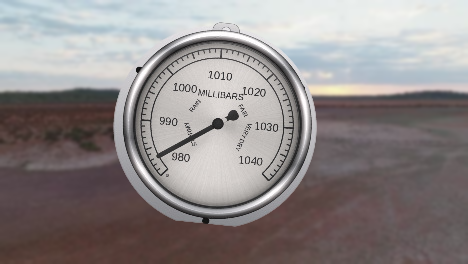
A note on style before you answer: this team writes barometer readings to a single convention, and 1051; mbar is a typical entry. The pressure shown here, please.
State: 983; mbar
